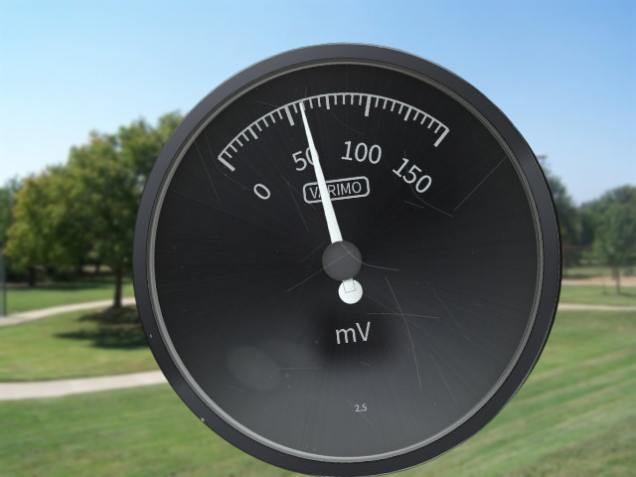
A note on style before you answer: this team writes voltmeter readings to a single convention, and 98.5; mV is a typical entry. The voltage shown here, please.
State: 60; mV
